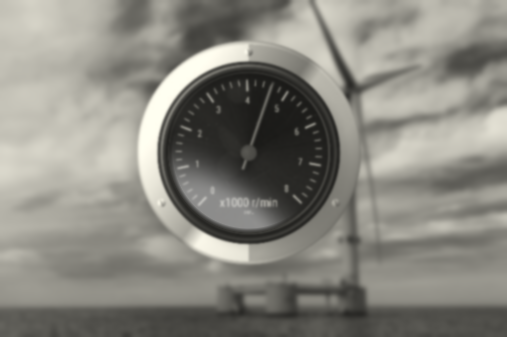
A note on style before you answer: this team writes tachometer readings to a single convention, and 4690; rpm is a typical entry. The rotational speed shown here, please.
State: 4600; rpm
